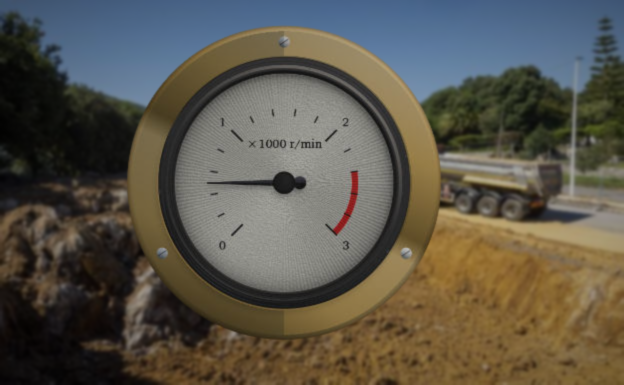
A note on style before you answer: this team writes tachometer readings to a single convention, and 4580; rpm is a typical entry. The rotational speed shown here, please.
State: 500; rpm
